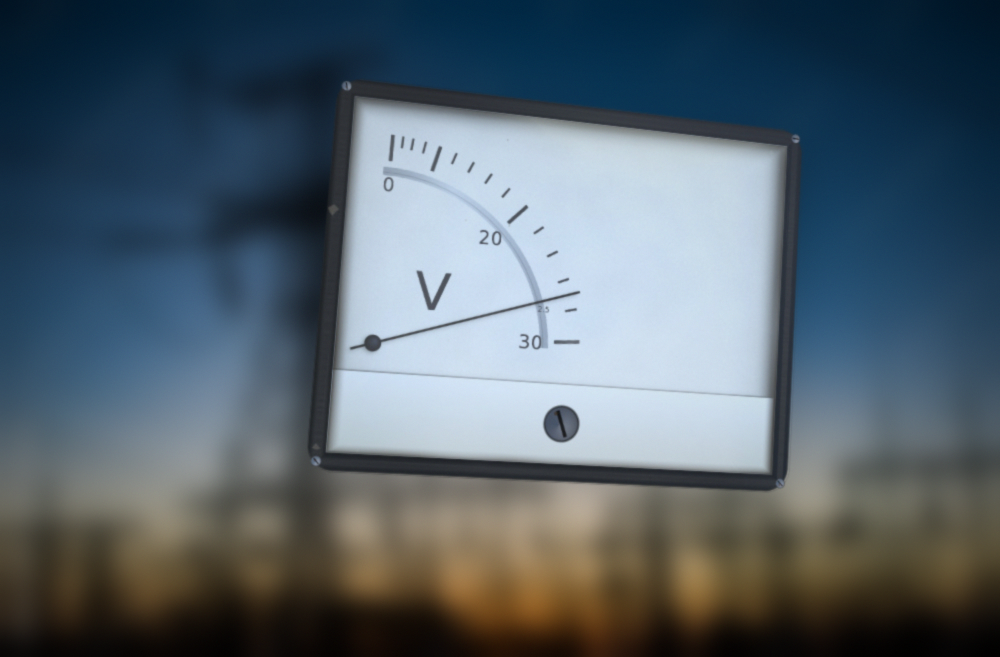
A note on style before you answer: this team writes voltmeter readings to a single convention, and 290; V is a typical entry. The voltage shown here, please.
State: 27; V
